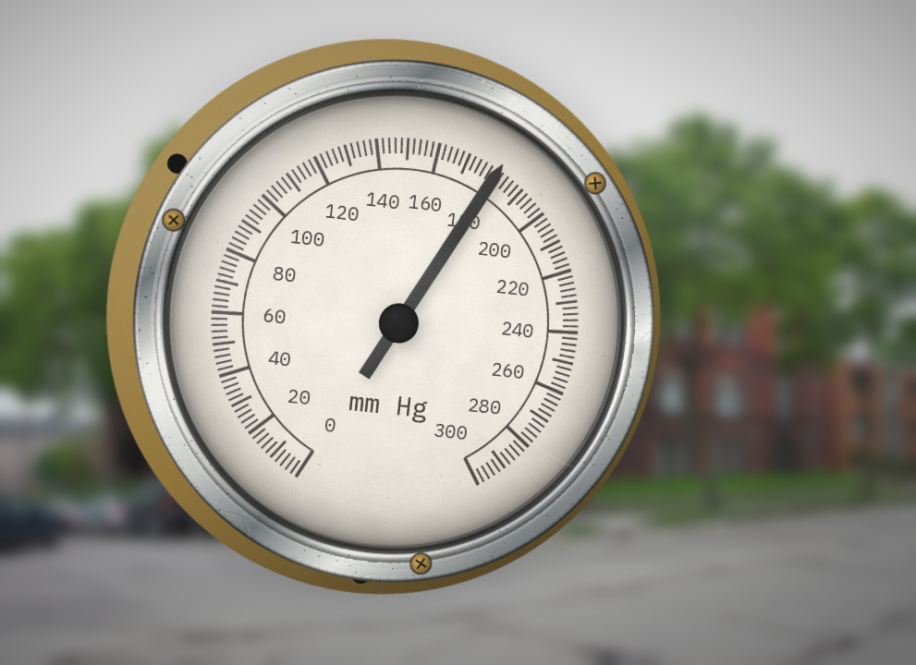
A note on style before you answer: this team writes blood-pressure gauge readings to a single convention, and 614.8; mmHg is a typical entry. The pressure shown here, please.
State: 180; mmHg
